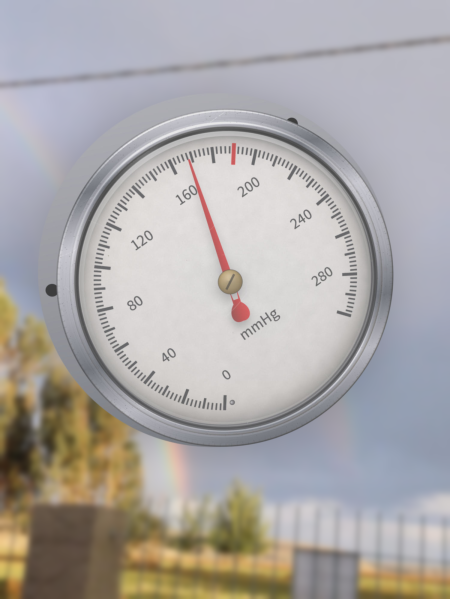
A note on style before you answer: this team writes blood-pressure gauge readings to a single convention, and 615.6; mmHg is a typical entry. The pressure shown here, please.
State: 168; mmHg
